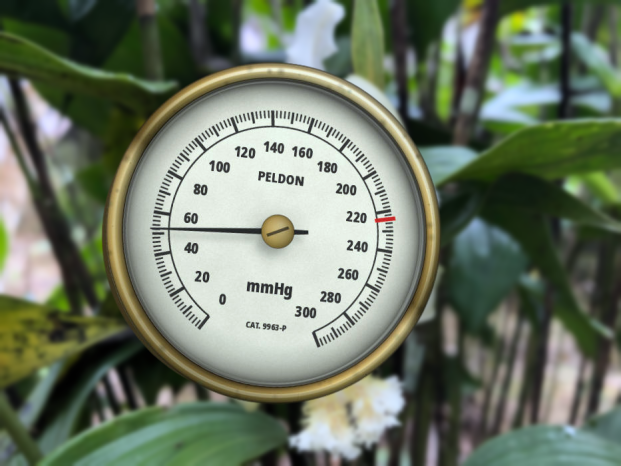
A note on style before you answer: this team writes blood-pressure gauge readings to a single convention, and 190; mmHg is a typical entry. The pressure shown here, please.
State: 52; mmHg
